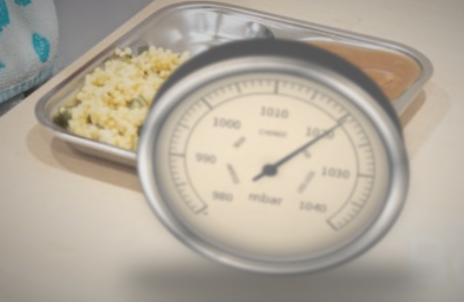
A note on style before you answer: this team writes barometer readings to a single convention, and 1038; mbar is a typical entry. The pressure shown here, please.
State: 1020; mbar
